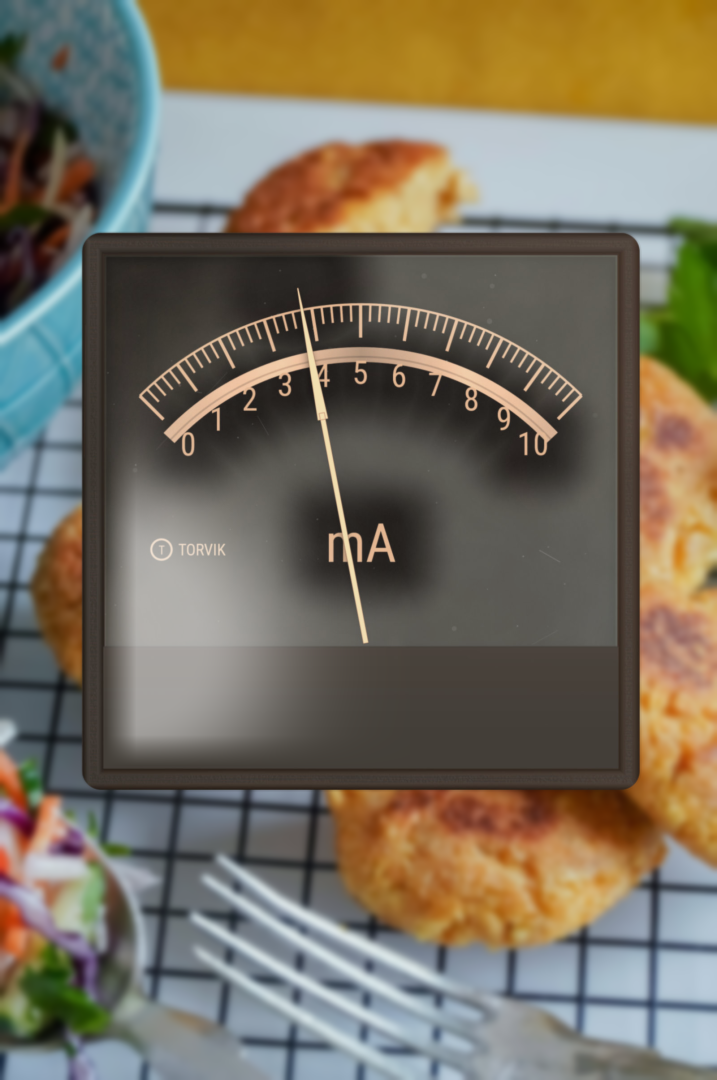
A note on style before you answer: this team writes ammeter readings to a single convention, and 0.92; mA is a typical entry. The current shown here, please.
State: 3.8; mA
